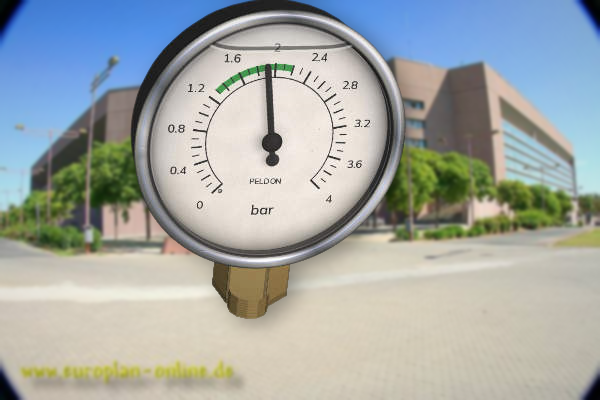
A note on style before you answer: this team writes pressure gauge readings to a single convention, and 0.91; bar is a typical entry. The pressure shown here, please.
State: 1.9; bar
